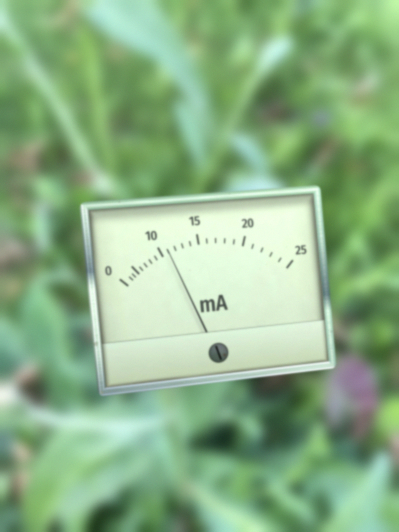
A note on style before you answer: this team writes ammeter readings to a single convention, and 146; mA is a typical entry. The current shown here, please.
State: 11; mA
